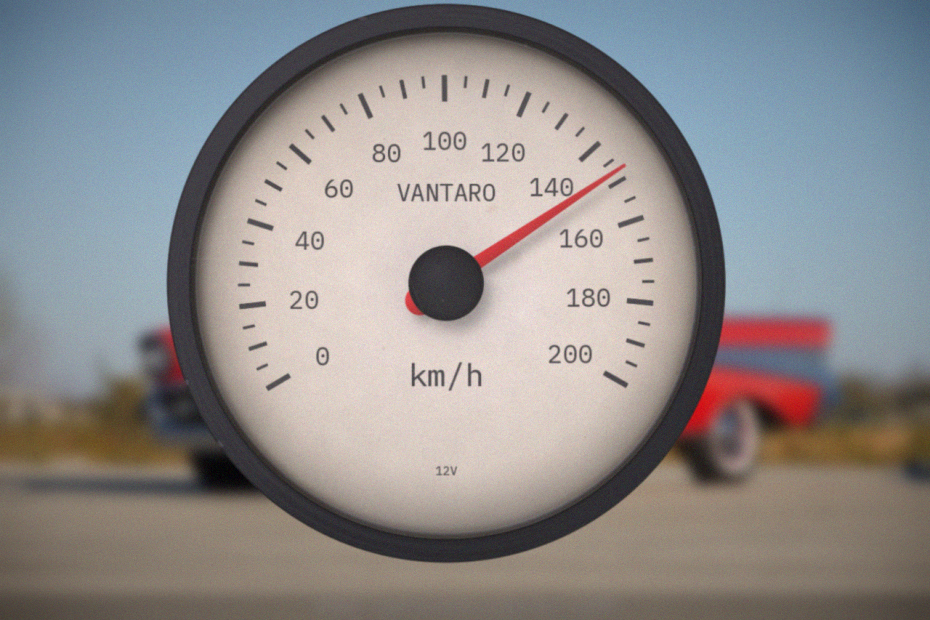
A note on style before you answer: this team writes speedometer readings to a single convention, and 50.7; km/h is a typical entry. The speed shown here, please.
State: 147.5; km/h
